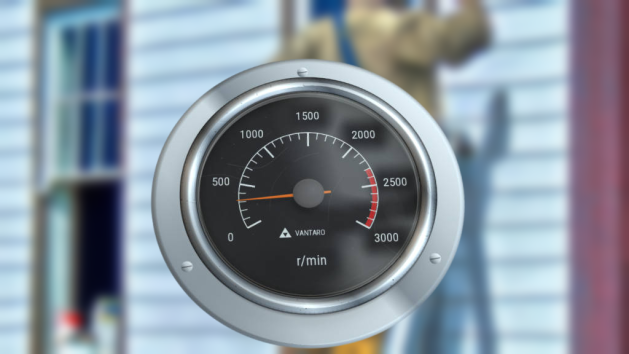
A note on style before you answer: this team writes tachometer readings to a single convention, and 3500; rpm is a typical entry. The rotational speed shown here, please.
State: 300; rpm
